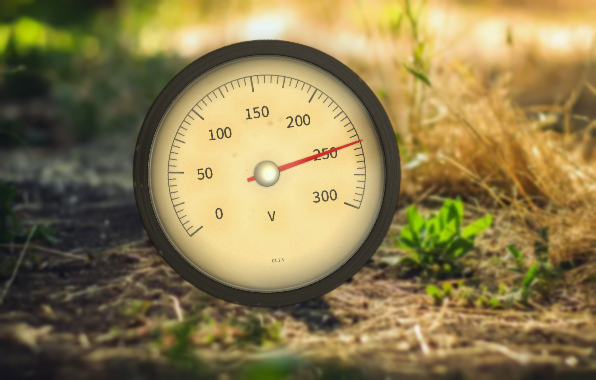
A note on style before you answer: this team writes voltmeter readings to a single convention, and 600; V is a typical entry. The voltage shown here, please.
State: 250; V
